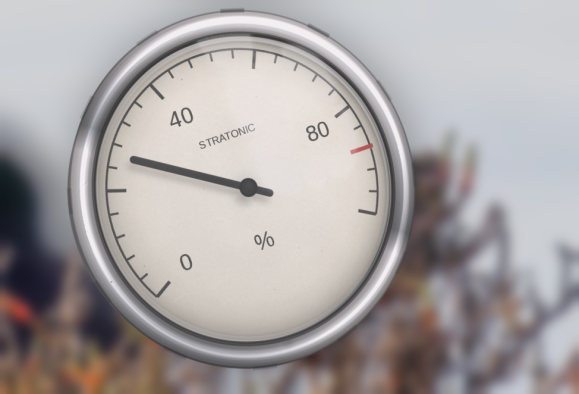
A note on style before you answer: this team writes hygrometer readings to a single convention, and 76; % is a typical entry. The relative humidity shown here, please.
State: 26; %
